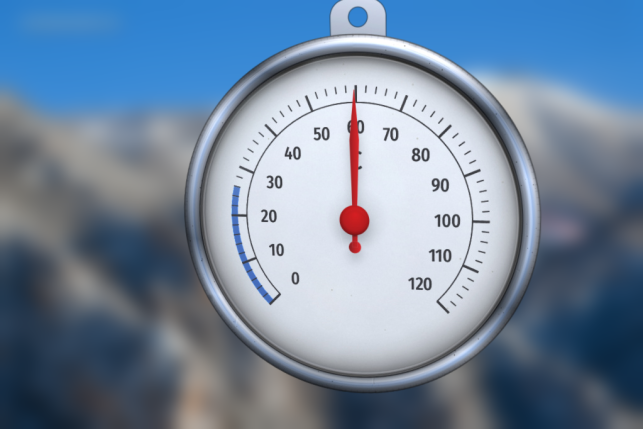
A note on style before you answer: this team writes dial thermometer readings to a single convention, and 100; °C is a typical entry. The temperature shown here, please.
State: 60; °C
